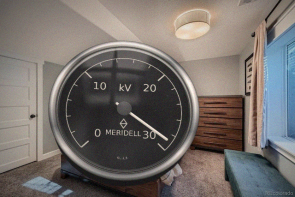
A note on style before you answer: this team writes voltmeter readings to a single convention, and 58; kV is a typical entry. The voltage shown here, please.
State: 29; kV
